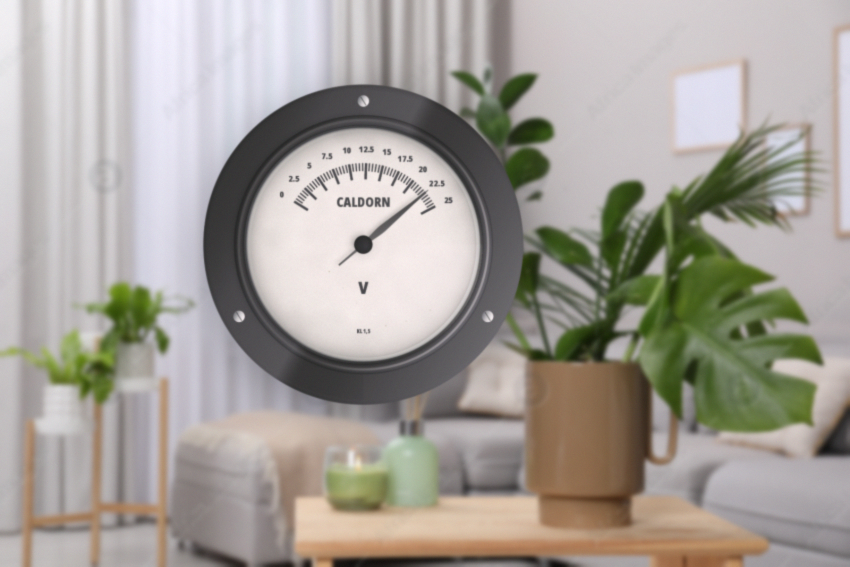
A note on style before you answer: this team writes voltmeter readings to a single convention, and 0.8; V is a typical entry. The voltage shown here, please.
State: 22.5; V
